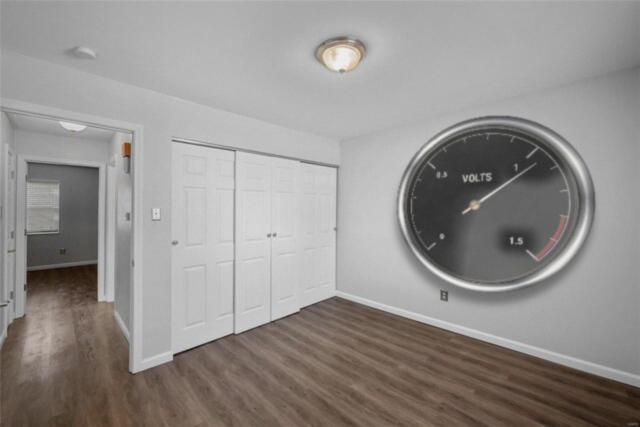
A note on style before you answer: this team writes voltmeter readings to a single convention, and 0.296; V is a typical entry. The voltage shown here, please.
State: 1.05; V
